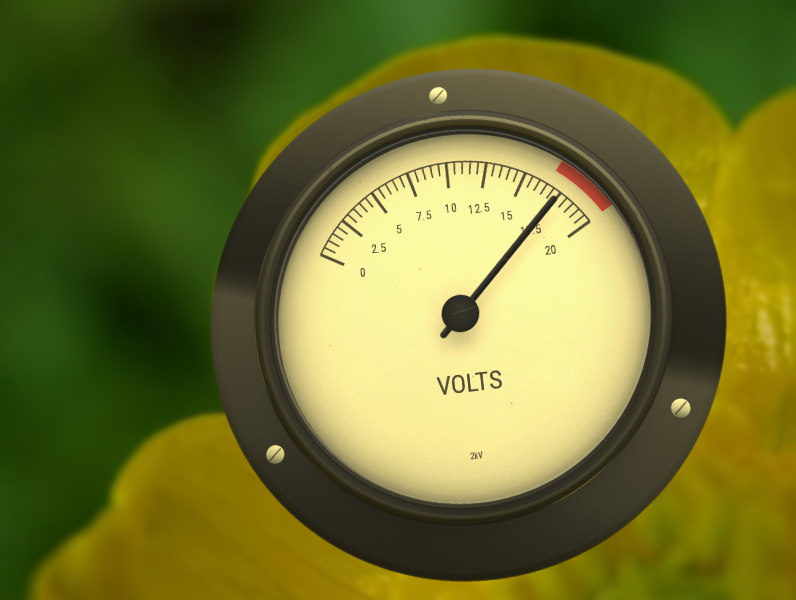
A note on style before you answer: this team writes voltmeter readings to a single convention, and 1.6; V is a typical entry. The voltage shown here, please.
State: 17.5; V
